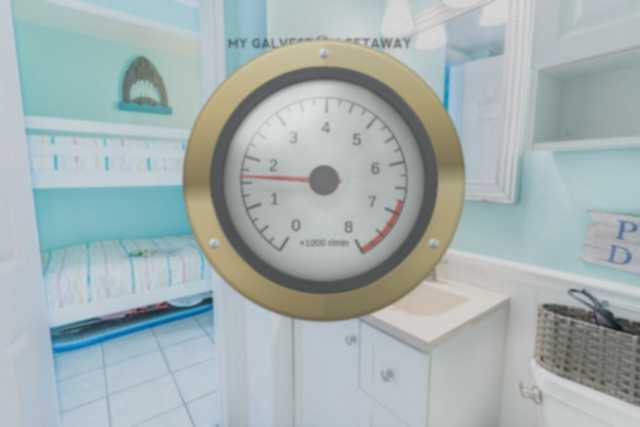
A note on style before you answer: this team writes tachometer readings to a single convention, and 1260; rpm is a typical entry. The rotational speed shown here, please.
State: 1625; rpm
